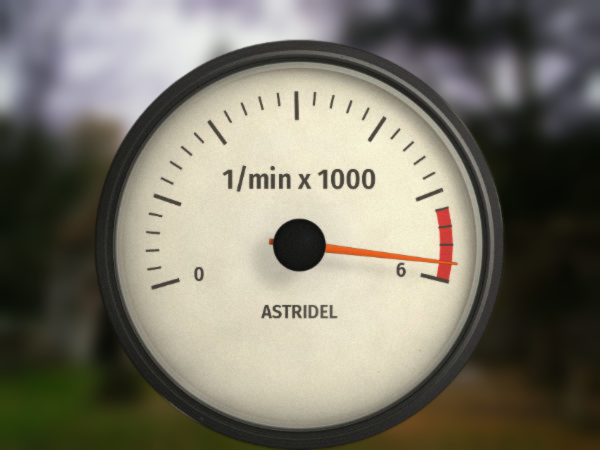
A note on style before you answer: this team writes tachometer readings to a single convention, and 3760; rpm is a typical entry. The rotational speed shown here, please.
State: 5800; rpm
